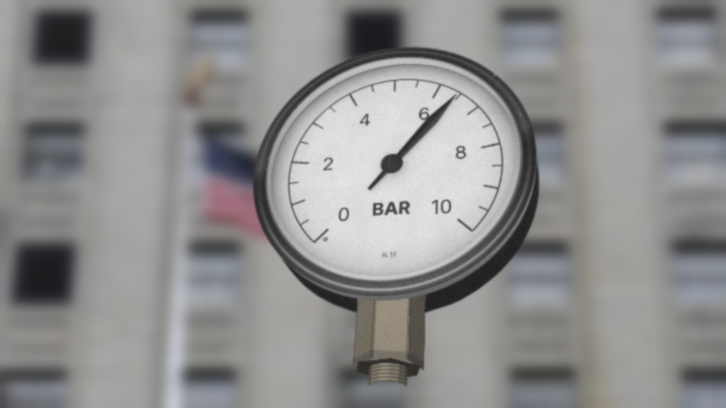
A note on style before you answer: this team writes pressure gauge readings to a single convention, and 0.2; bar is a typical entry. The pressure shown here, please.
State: 6.5; bar
